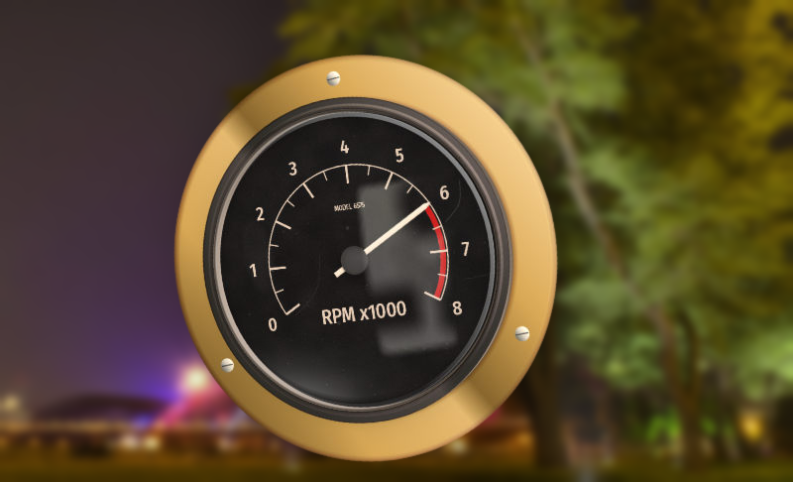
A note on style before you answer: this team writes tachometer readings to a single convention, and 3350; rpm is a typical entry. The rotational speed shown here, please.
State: 6000; rpm
